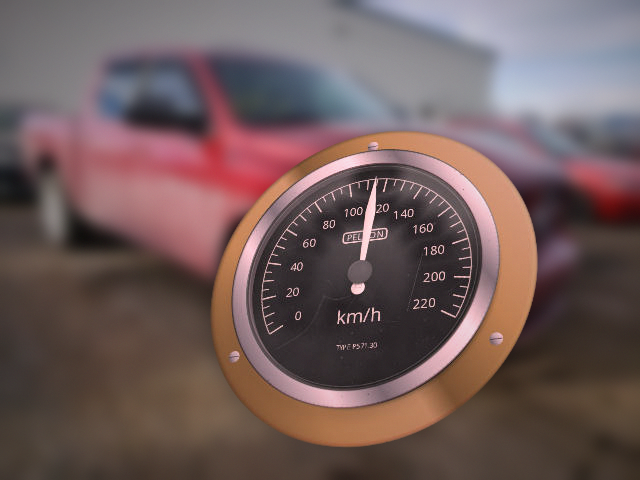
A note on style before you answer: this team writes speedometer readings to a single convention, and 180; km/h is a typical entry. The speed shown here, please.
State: 115; km/h
